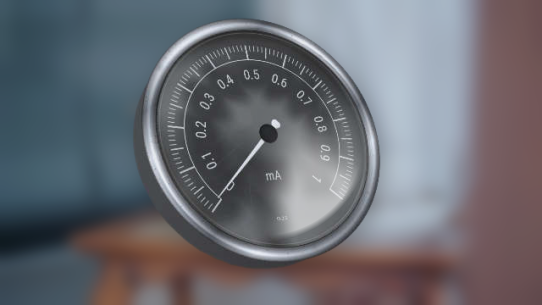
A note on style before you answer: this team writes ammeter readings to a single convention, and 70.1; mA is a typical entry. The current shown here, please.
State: 0.01; mA
